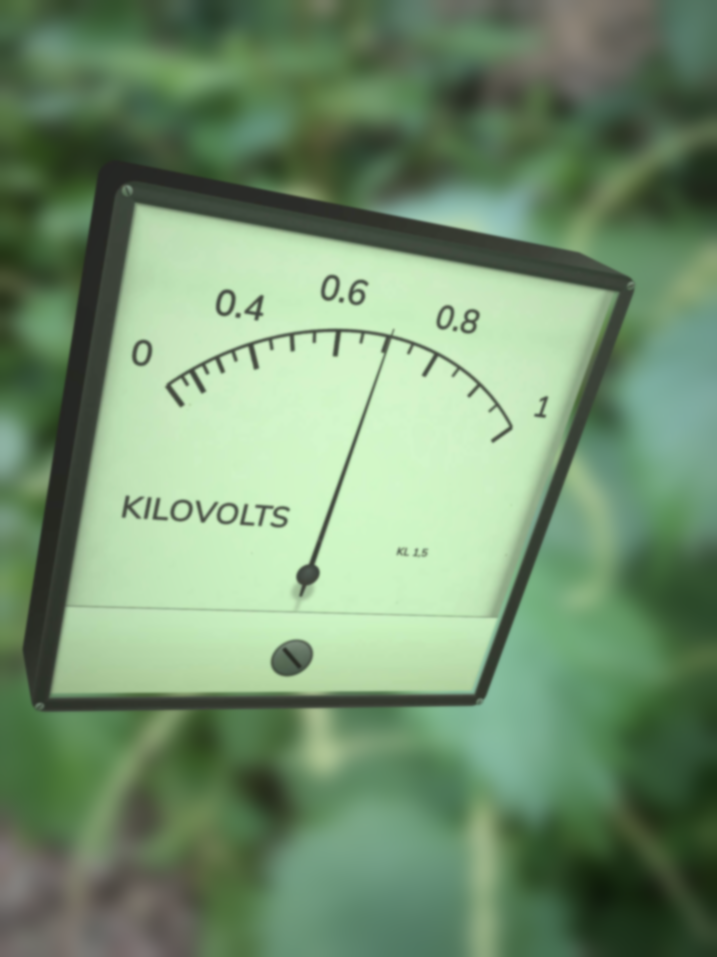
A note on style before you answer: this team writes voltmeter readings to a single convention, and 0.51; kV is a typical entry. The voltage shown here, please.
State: 0.7; kV
